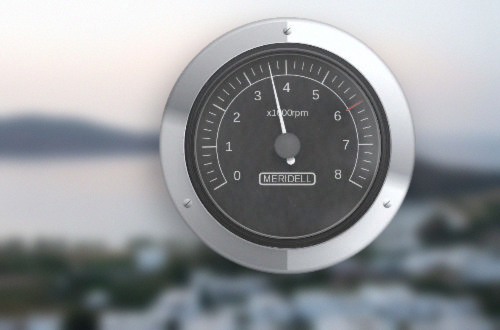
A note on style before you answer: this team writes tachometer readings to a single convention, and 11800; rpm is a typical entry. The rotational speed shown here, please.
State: 3600; rpm
